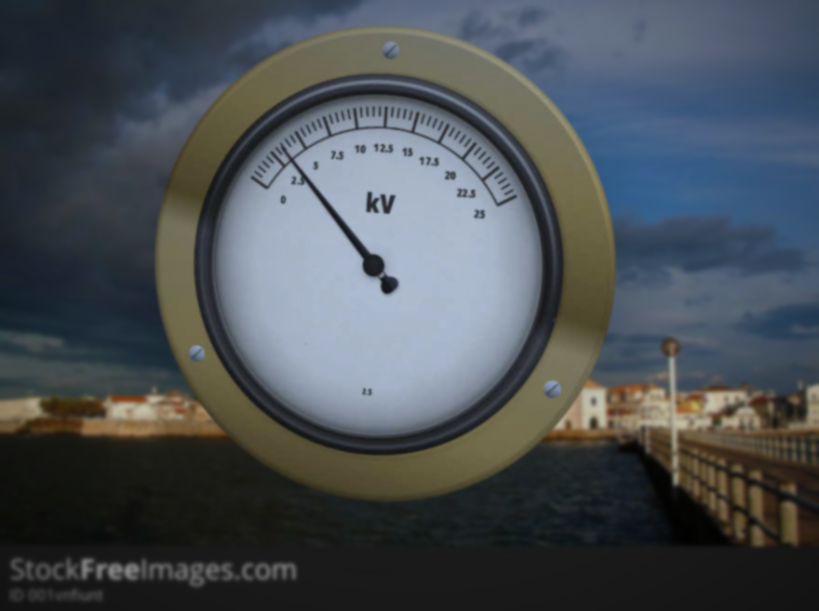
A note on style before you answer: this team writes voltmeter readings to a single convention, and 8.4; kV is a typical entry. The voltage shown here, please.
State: 3.5; kV
